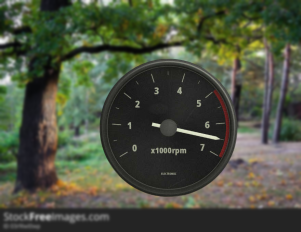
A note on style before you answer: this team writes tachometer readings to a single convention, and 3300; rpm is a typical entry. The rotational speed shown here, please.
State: 6500; rpm
